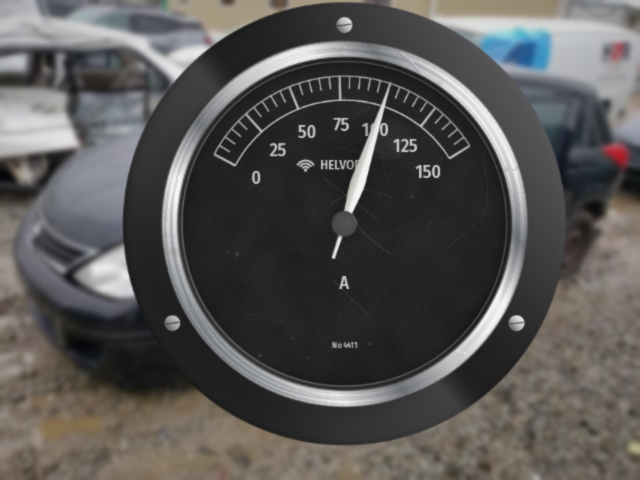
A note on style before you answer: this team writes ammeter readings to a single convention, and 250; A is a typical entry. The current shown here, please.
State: 100; A
